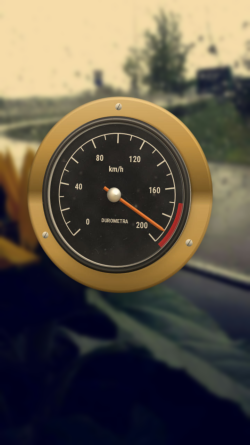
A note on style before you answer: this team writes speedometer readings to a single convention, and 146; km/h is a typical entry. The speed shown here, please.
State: 190; km/h
